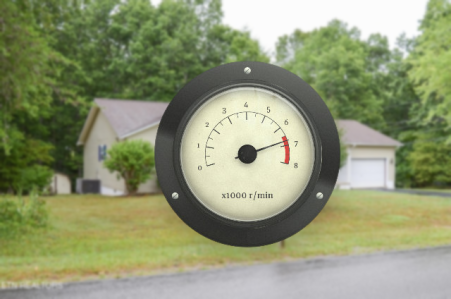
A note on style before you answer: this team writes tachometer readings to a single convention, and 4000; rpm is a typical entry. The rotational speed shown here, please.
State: 6750; rpm
